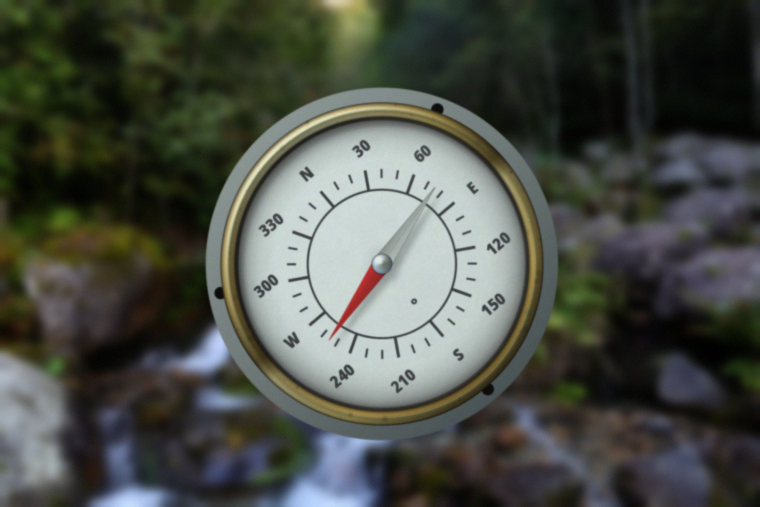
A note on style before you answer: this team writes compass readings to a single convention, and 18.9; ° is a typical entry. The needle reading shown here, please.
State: 255; °
